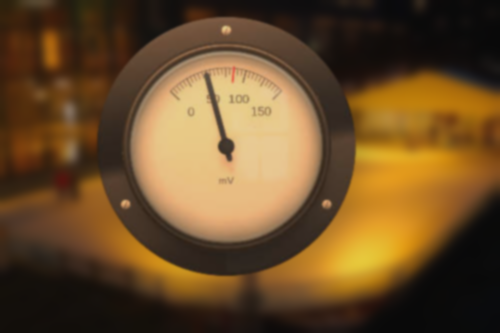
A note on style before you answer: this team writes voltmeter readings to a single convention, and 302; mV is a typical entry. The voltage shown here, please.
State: 50; mV
